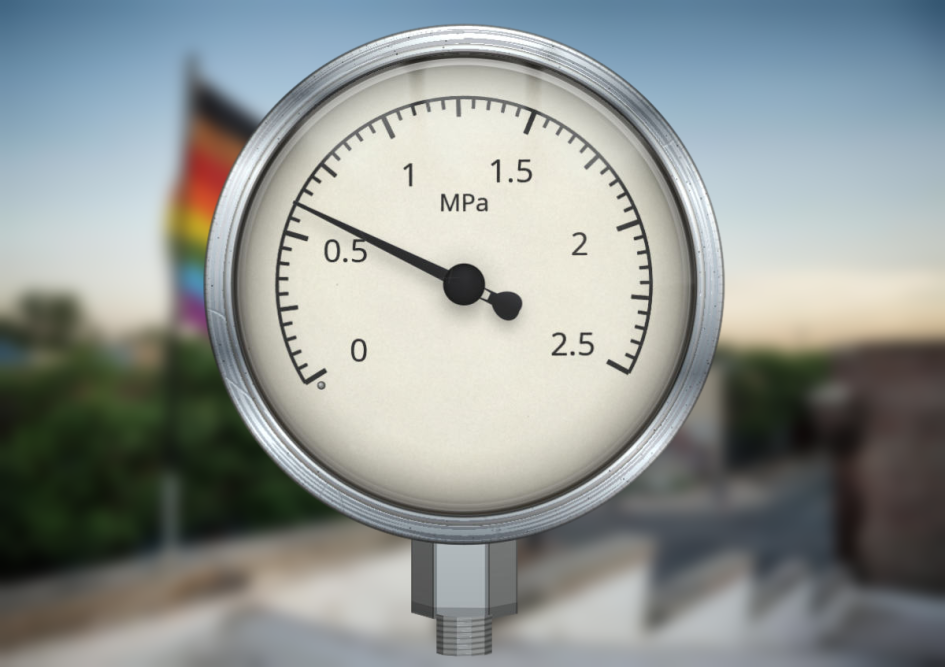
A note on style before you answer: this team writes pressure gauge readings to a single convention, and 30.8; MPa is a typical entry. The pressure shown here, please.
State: 0.6; MPa
